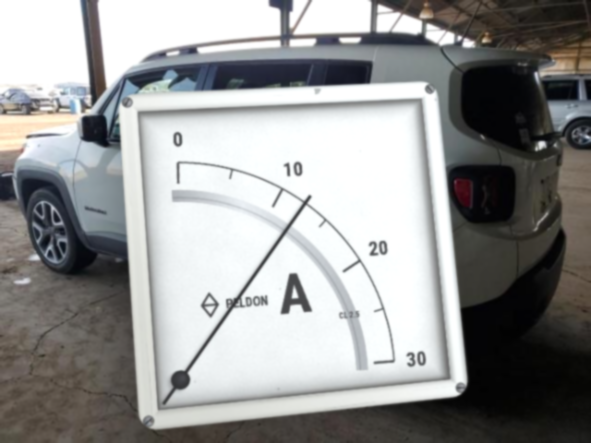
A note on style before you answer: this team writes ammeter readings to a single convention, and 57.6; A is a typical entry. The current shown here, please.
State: 12.5; A
